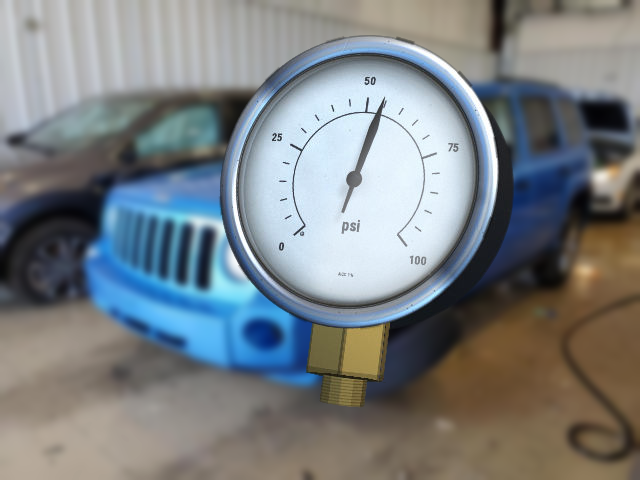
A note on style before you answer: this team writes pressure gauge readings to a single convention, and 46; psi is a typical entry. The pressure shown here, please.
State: 55; psi
